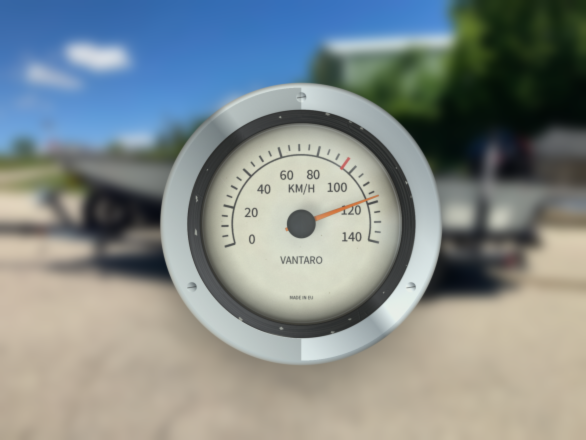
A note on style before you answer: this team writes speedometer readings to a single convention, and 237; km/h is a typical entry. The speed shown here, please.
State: 117.5; km/h
